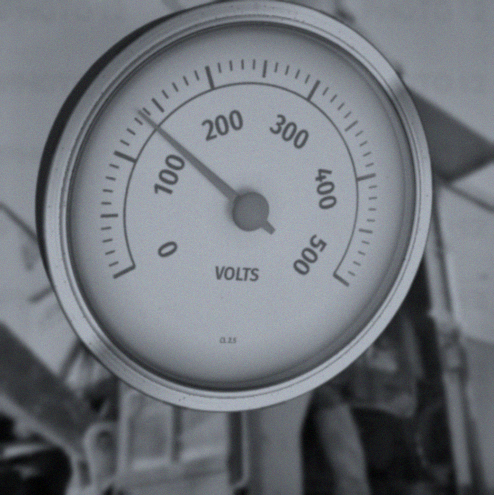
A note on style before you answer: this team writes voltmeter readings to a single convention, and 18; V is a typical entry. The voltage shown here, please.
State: 135; V
